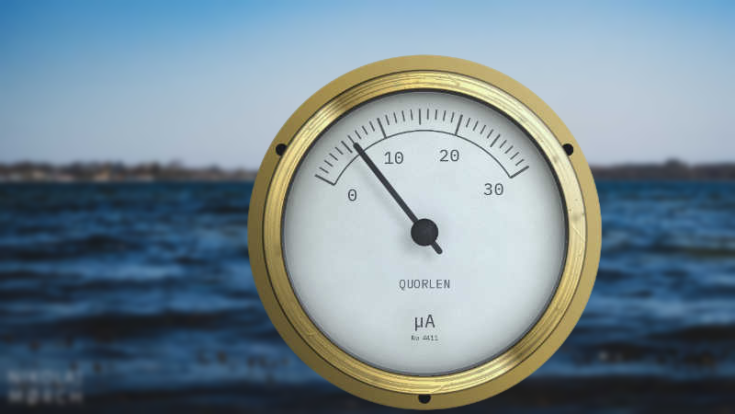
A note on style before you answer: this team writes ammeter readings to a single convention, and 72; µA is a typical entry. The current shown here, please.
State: 6; µA
